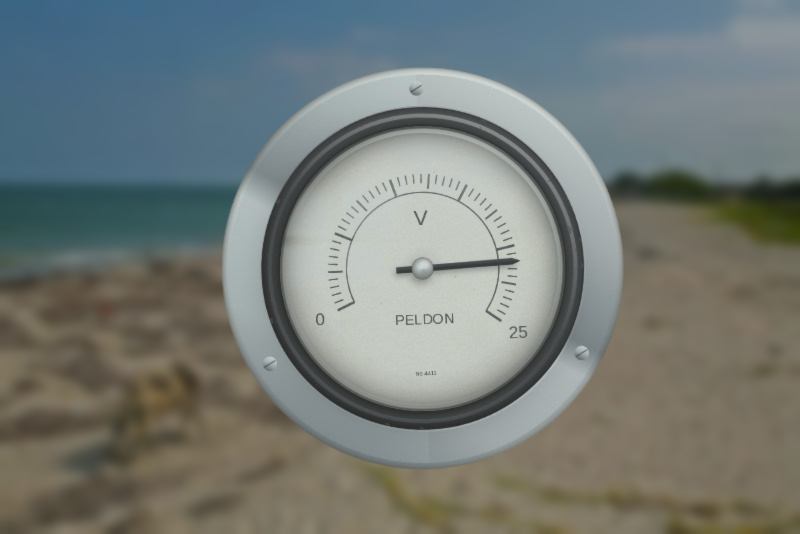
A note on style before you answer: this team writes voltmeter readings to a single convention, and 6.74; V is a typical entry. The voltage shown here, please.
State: 21; V
